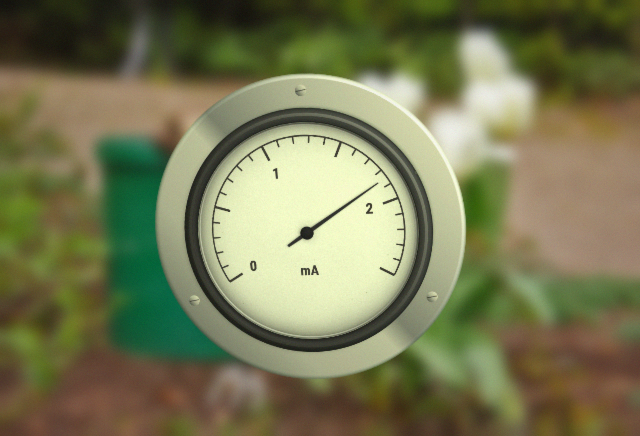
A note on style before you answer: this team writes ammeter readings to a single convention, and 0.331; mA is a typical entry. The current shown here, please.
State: 1.85; mA
